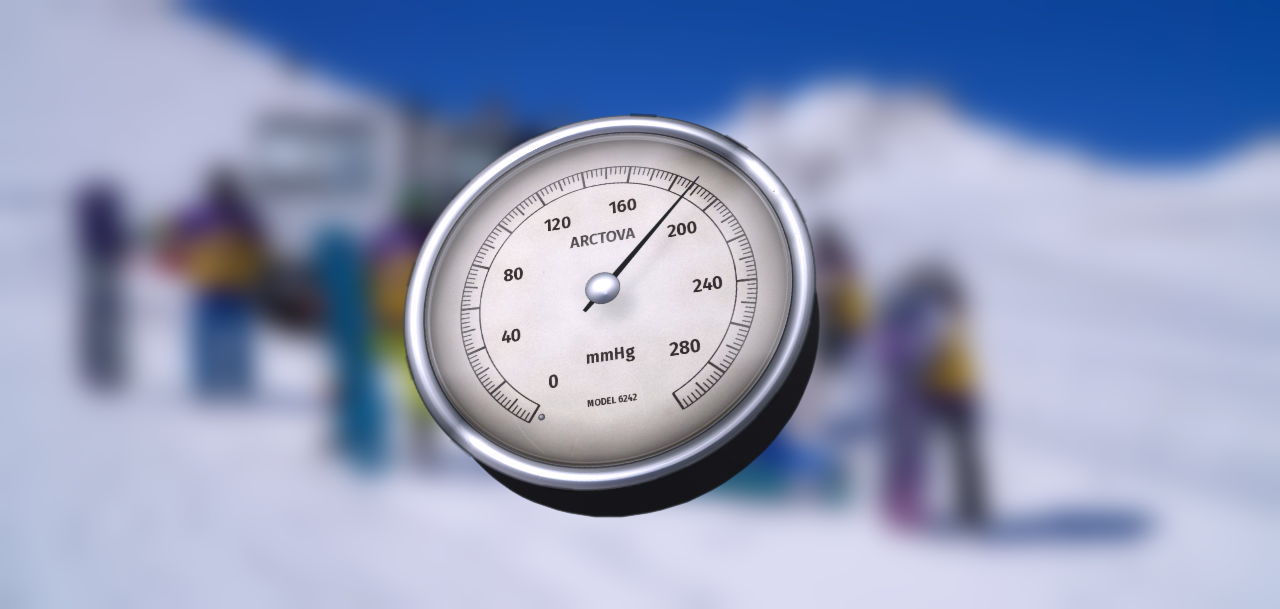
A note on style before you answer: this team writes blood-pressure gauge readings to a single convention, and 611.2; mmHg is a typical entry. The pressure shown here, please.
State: 190; mmHg
